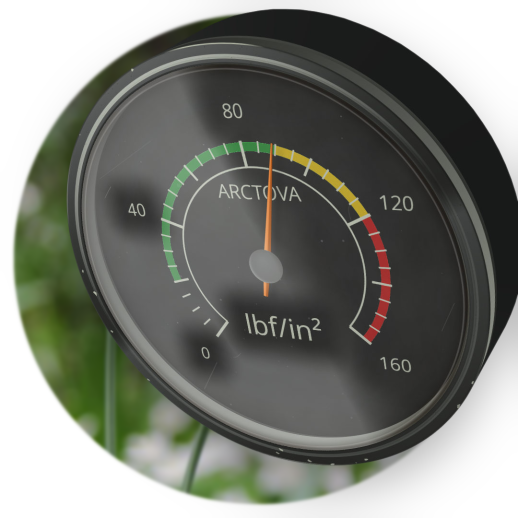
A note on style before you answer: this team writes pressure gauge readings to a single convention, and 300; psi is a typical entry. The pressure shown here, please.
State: 90; psi
